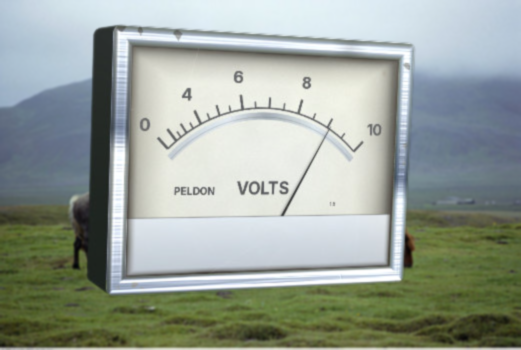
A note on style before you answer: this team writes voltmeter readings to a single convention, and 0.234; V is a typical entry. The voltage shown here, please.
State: 9; V
